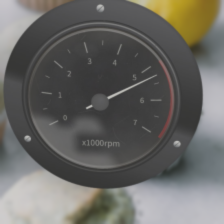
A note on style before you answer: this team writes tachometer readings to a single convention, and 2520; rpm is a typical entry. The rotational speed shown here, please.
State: 5250; rpm
